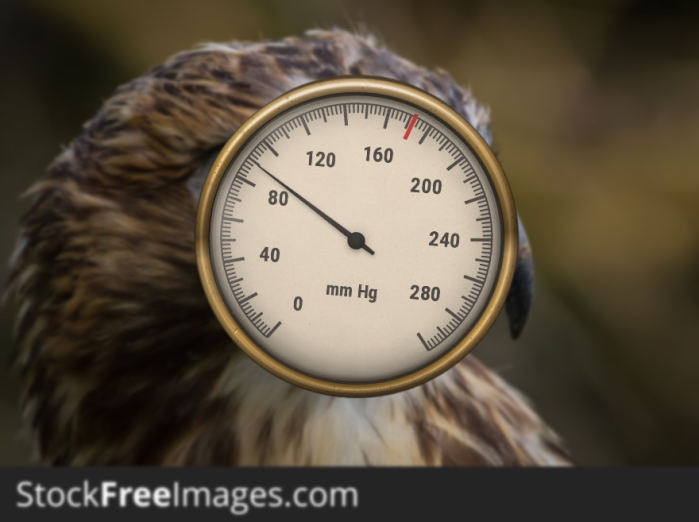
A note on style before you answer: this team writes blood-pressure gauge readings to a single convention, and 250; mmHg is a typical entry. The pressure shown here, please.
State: 90; mmHg
